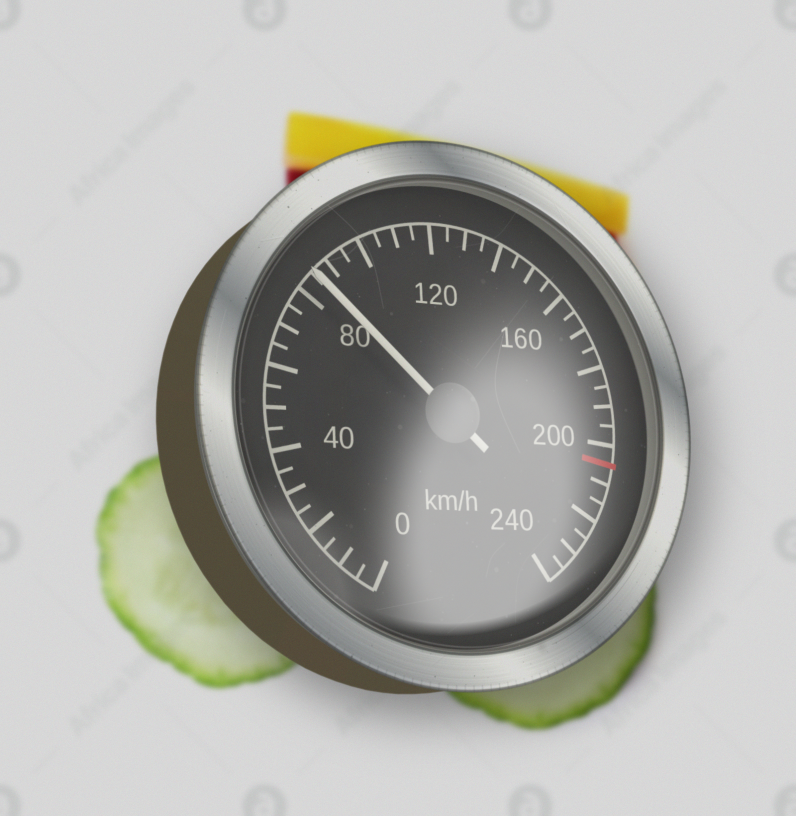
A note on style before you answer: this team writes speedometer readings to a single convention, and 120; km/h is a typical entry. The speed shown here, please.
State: 85; km/h
